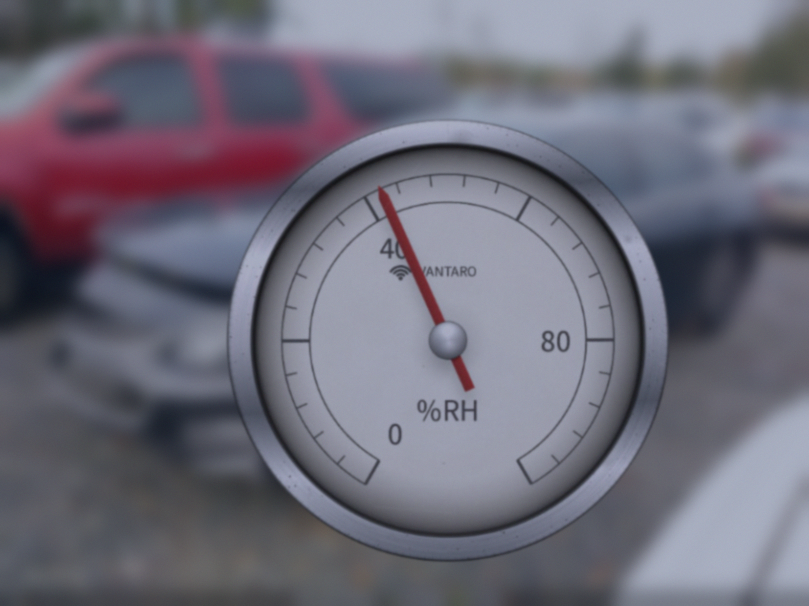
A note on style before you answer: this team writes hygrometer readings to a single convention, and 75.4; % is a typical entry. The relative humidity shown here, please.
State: 42; %
